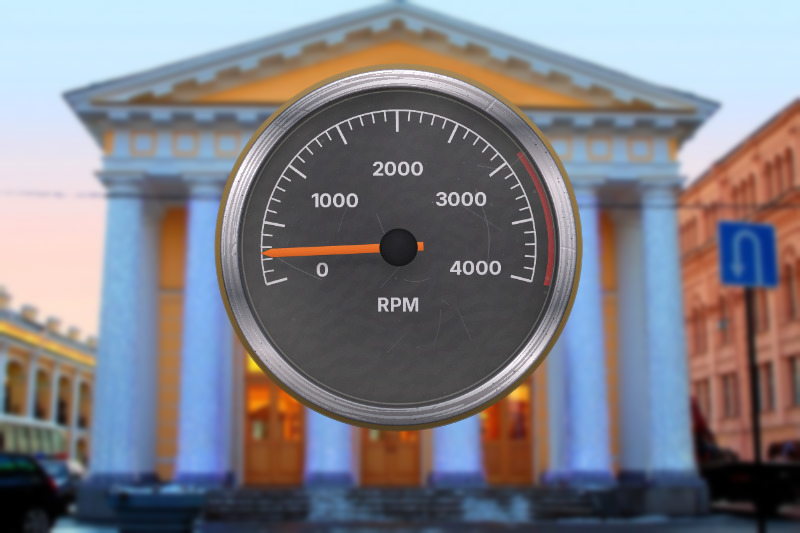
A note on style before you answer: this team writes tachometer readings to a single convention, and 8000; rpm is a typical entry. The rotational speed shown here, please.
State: 250; rpm
